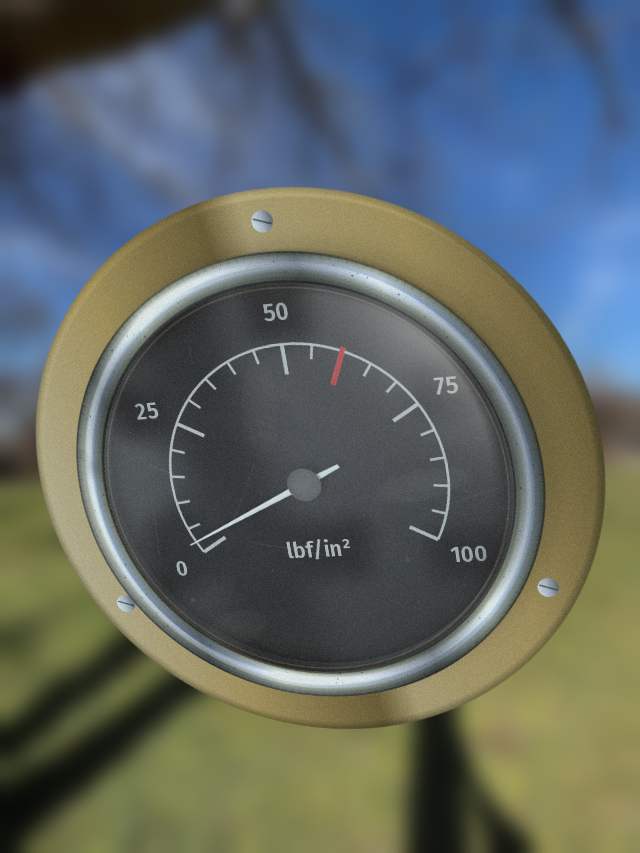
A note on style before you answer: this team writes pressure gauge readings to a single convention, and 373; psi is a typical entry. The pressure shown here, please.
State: 2.5; psi
